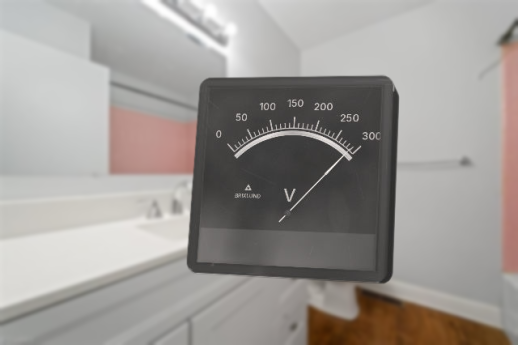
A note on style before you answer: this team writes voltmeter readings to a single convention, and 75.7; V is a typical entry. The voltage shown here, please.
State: 290; V
